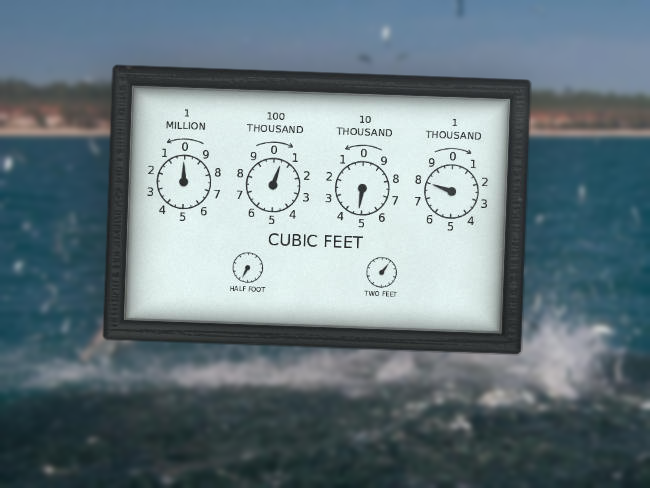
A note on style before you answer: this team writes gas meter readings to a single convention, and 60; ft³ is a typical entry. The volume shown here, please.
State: 4800; ft³
